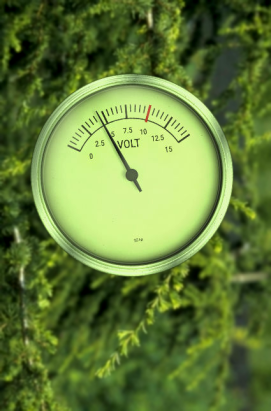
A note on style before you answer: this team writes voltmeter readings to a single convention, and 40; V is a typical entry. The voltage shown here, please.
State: 4.5; V
